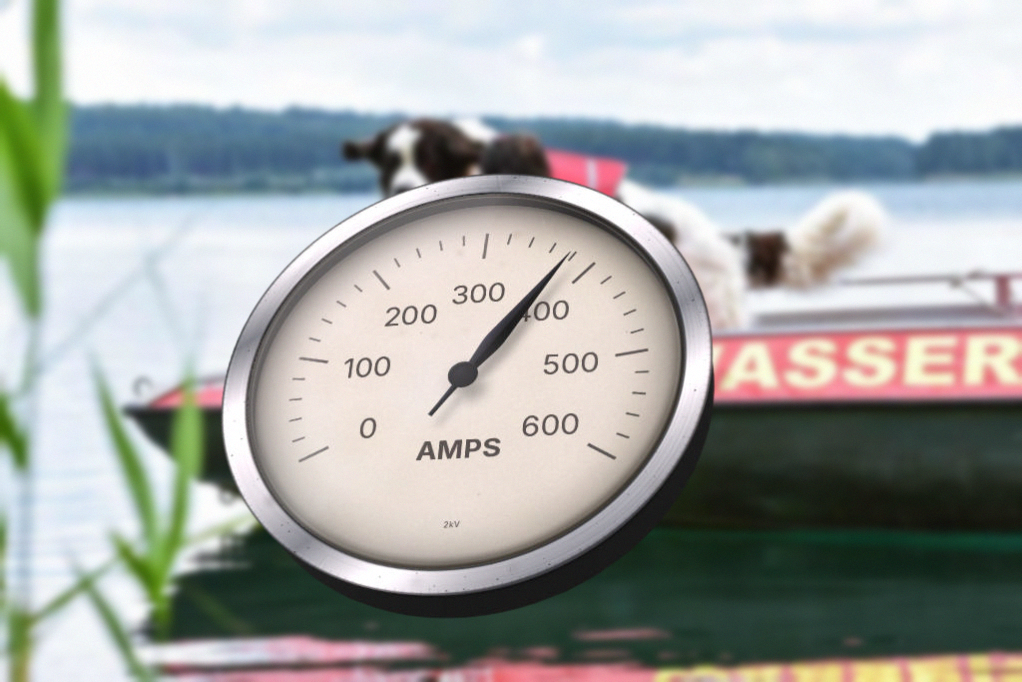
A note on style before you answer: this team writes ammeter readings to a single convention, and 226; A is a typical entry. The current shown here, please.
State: 380; A
